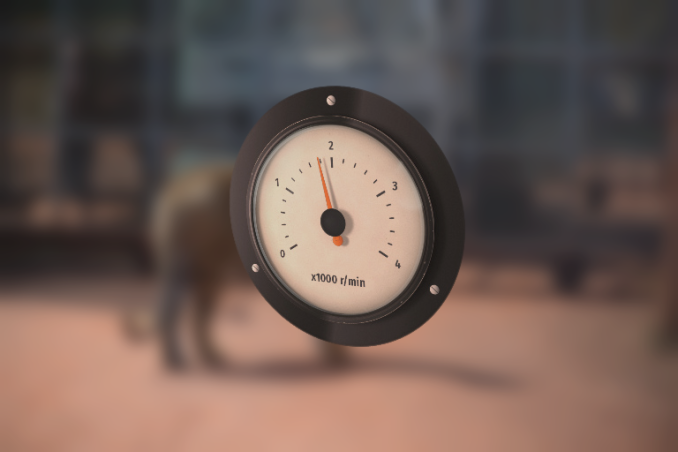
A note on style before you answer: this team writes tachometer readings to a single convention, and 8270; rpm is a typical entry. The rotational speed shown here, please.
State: 1800; rpm
